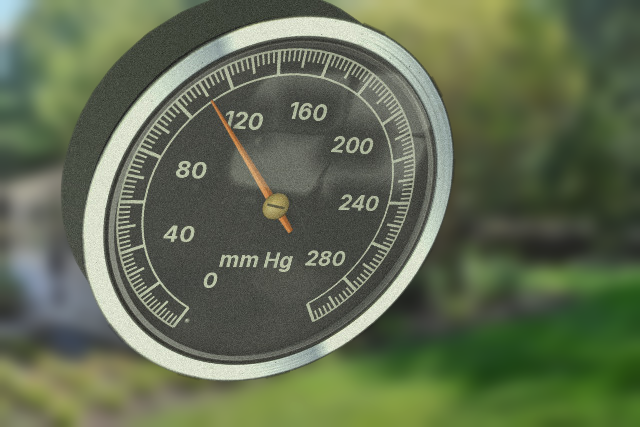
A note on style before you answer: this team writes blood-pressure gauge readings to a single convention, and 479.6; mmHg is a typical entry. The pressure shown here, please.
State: 110; mmHg
